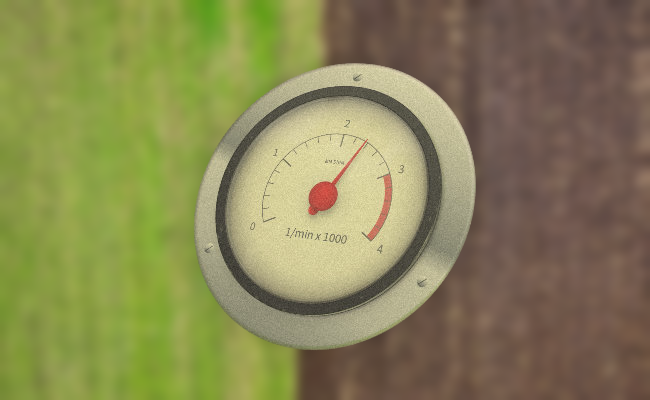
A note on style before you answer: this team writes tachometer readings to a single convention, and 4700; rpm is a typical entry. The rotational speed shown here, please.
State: 2400; rpm
